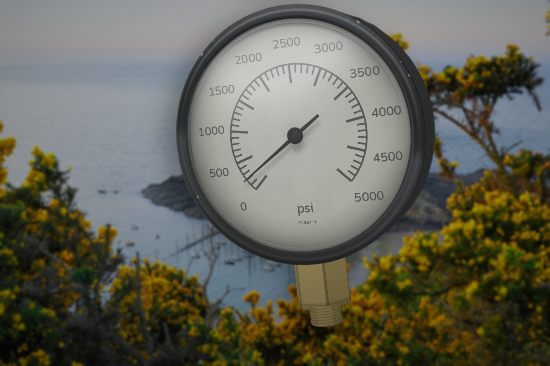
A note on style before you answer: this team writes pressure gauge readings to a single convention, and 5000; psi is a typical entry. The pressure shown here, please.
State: 200; psi
